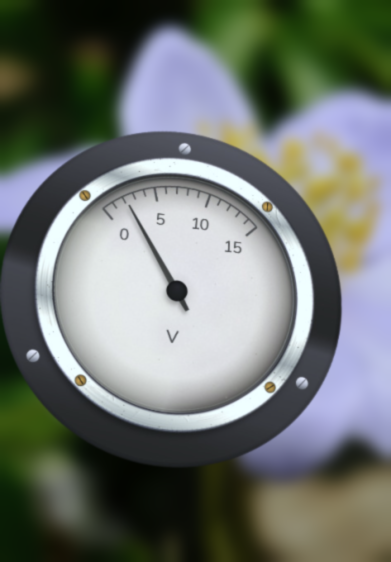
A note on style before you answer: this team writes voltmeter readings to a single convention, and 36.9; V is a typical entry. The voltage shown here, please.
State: 2; V
